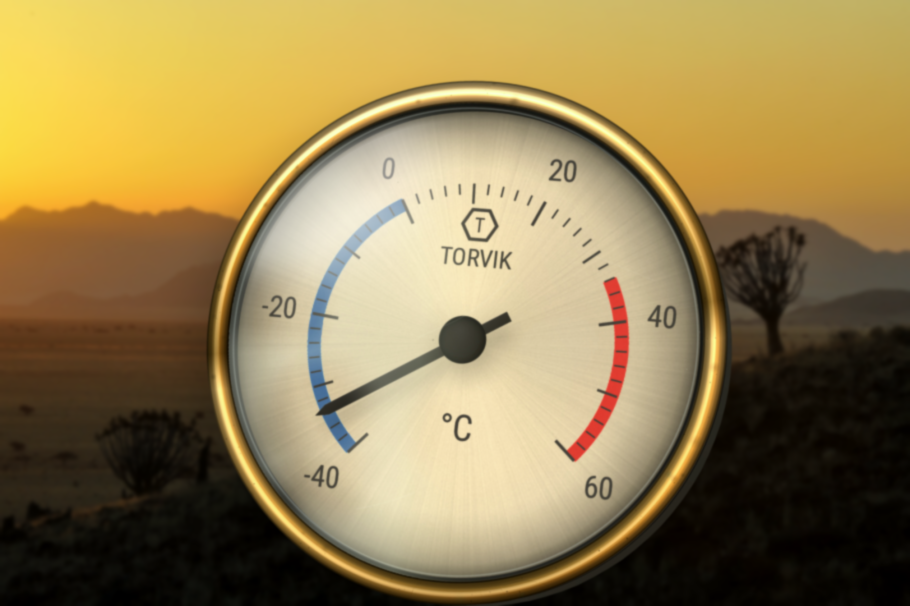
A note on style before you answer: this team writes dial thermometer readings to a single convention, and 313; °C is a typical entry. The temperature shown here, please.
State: -34; °C
